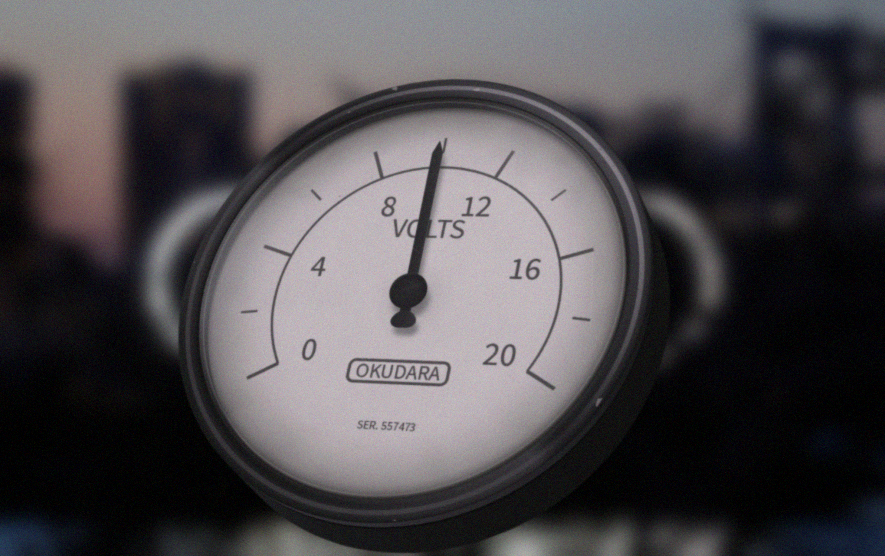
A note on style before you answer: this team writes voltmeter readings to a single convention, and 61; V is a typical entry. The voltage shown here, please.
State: 10; V
